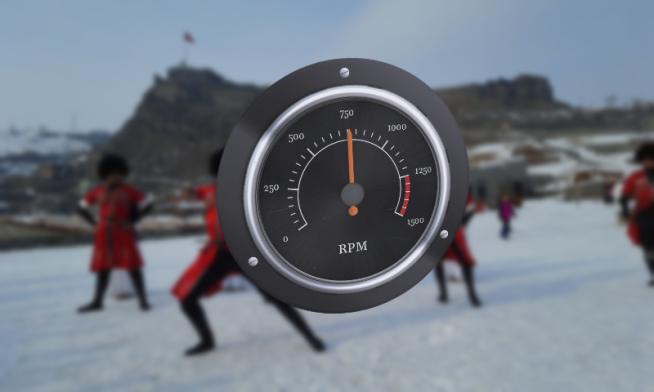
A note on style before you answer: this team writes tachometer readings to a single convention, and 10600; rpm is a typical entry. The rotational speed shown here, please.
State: 750; rpm
